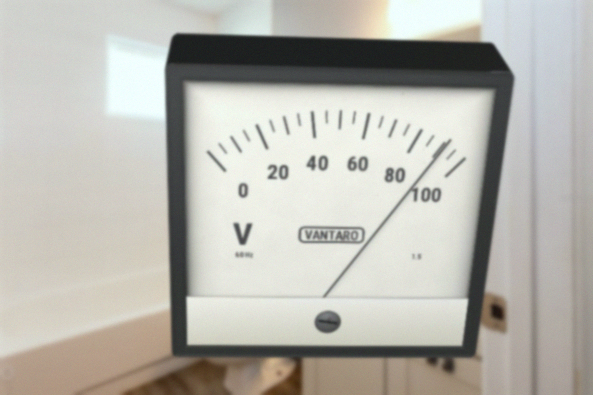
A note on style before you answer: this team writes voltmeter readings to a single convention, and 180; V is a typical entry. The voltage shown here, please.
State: 90; V
